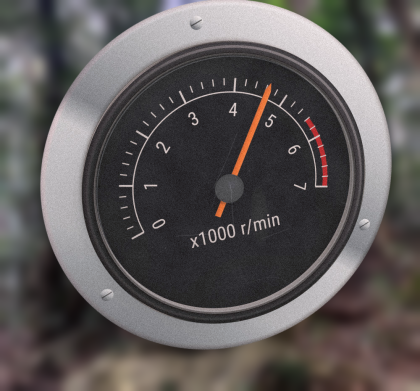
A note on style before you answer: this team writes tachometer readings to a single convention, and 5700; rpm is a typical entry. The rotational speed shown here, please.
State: 4600; rpm
